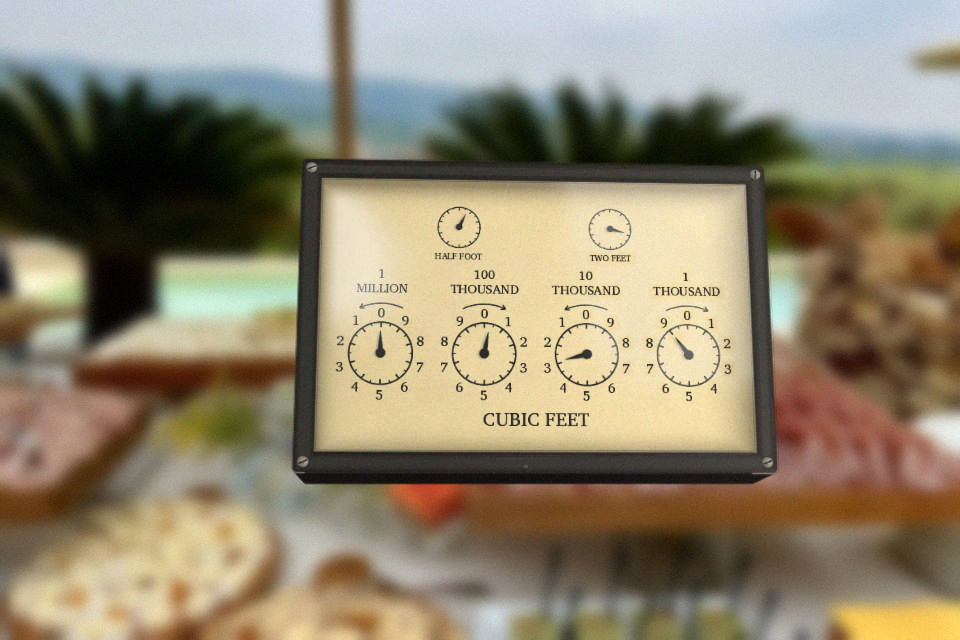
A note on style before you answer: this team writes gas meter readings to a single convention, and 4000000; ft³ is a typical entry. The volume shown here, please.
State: 2900; ft³
